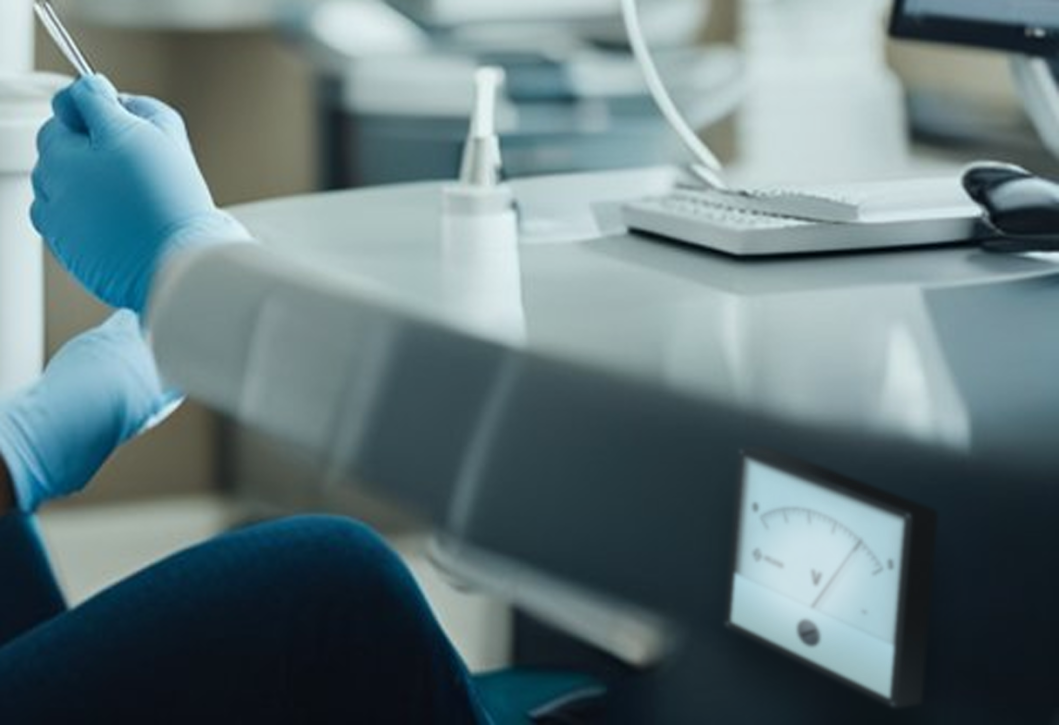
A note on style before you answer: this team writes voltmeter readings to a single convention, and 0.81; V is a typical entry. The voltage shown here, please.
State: 4; V
